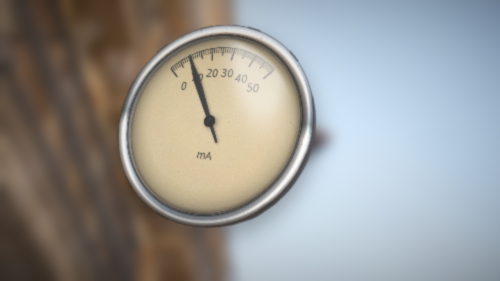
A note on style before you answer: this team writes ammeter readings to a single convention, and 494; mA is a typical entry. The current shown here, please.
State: 10; mA
